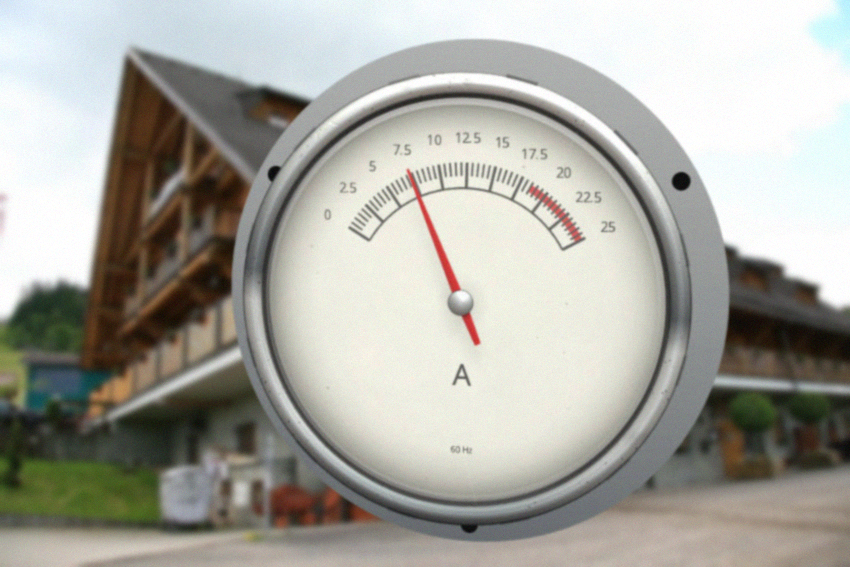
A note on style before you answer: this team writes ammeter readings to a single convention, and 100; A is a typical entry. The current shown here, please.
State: 7.5; A
